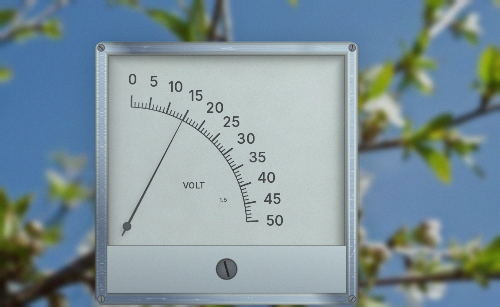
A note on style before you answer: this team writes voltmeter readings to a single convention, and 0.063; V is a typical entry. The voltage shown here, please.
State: 15; V
